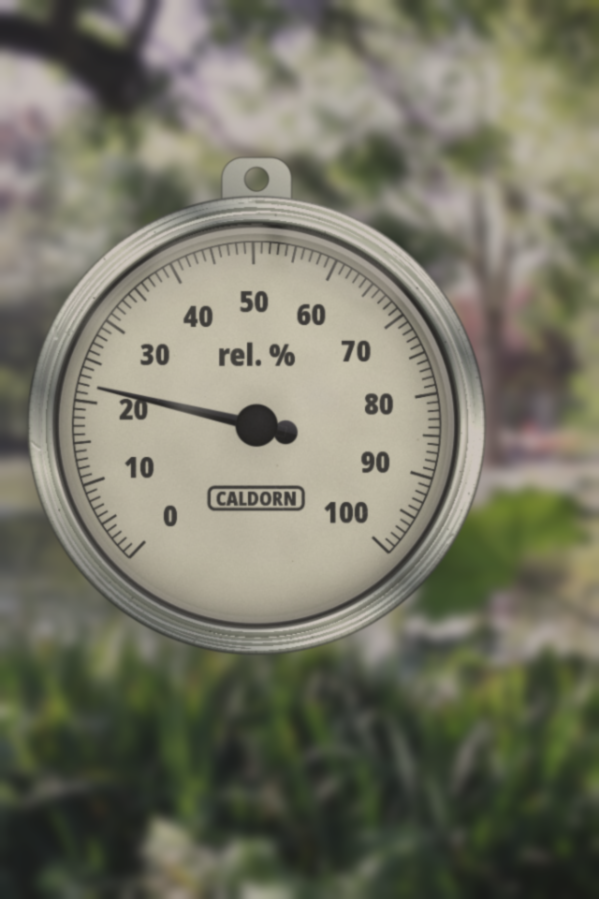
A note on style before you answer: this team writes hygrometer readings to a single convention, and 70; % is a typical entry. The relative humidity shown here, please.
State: 22; %
